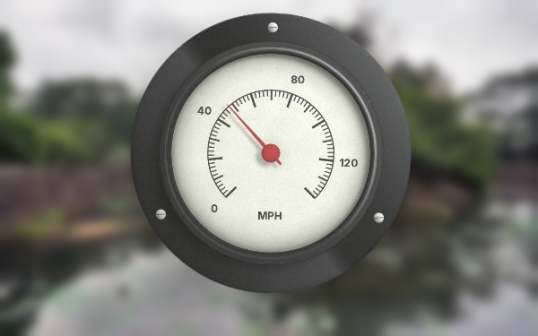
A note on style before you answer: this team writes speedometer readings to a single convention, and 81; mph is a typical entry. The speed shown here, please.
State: 48; mph
